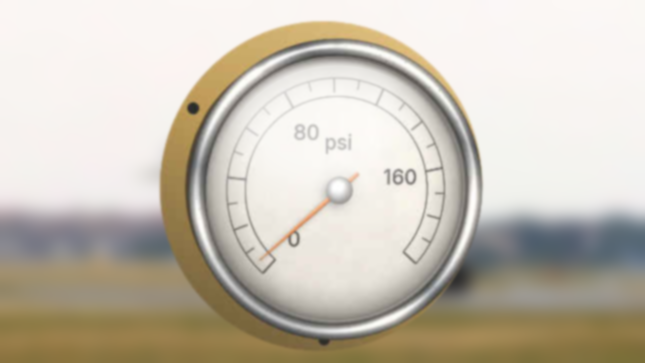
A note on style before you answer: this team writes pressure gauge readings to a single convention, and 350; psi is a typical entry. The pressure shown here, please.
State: 5; psi
